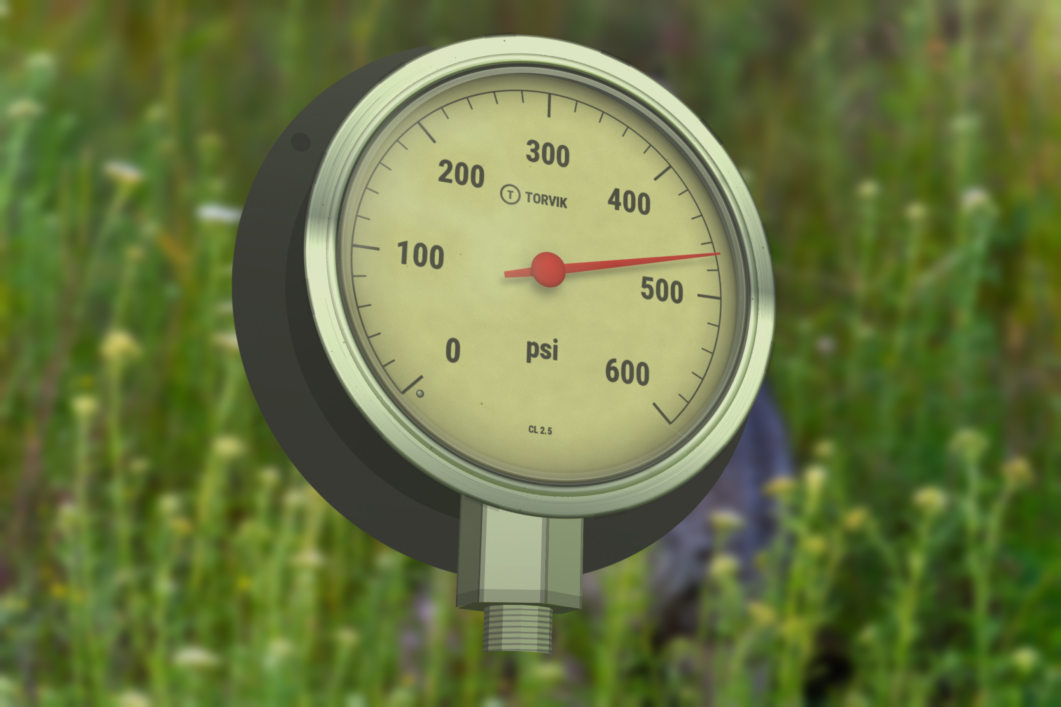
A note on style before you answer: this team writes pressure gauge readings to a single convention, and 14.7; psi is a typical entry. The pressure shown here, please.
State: 470; psi
